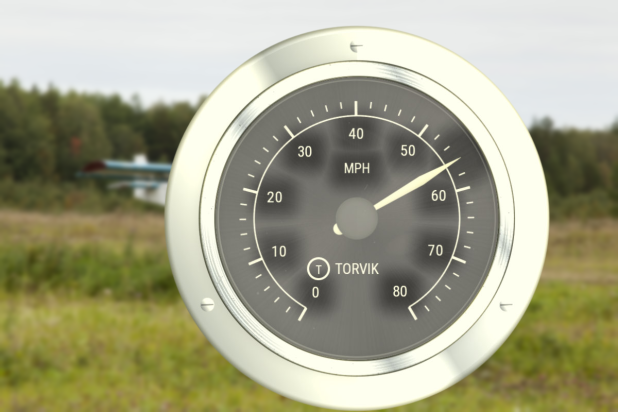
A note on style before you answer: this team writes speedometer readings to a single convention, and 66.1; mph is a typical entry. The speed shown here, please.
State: 56; mph
